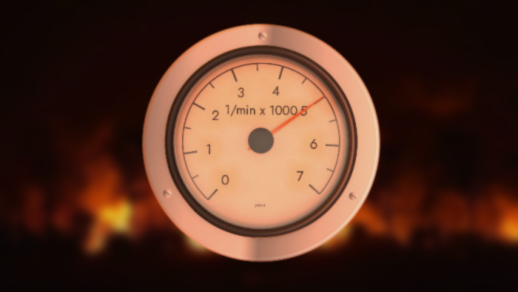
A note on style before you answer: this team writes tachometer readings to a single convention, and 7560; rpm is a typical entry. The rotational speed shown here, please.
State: 5000; rpm
